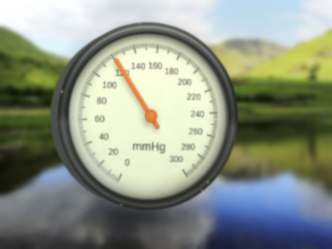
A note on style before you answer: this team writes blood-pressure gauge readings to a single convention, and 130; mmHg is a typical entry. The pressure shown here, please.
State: 120; mmHg
